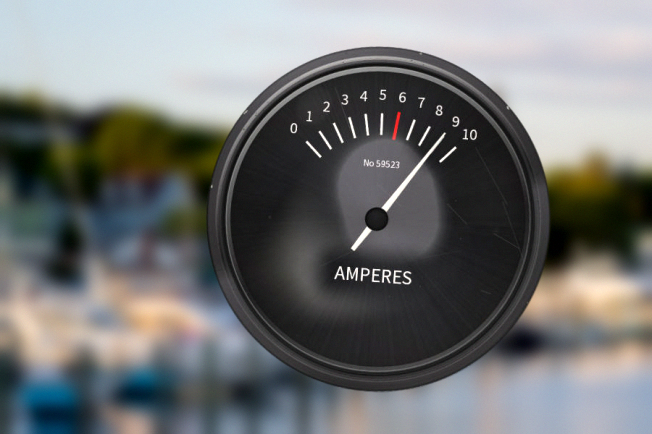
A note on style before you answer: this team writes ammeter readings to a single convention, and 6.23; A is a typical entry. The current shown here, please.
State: 9; A
